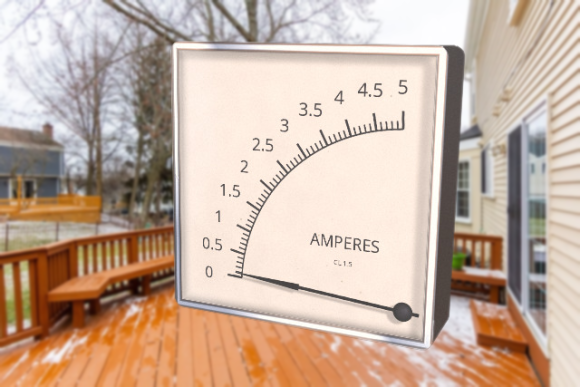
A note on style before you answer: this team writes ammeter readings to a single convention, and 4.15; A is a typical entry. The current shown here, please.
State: 0.1; A
